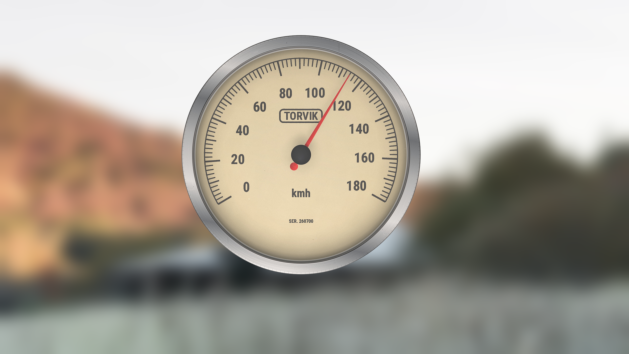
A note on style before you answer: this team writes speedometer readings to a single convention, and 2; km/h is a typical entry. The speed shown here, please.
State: 114; km/h
